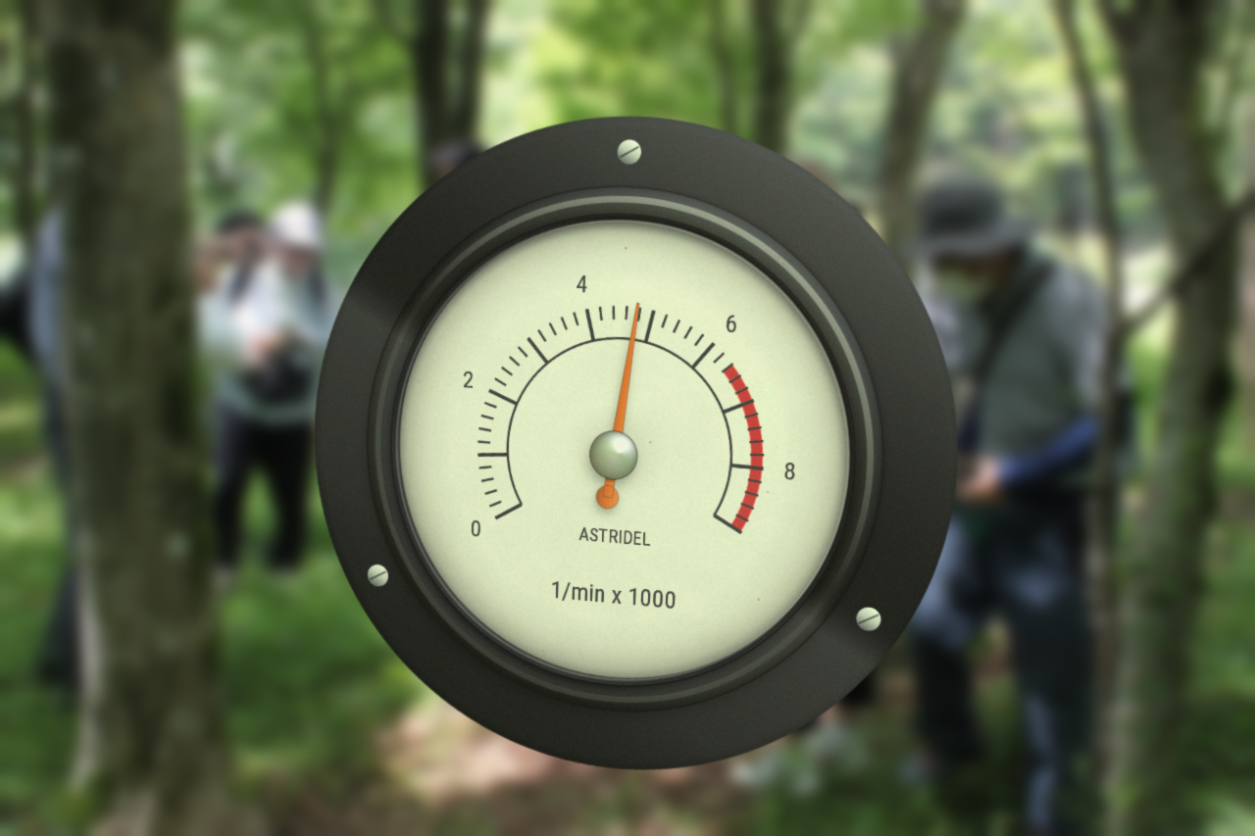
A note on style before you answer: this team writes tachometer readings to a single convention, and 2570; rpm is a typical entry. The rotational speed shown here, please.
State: 4800; rpm
